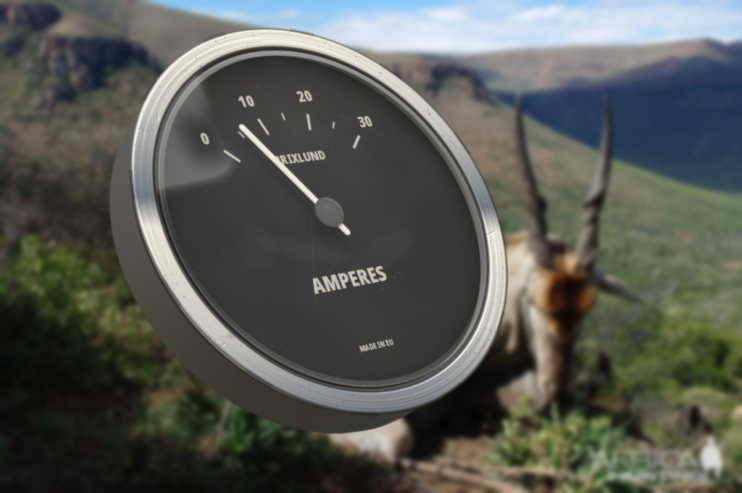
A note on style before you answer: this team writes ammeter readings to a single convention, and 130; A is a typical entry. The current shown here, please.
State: 5; A
